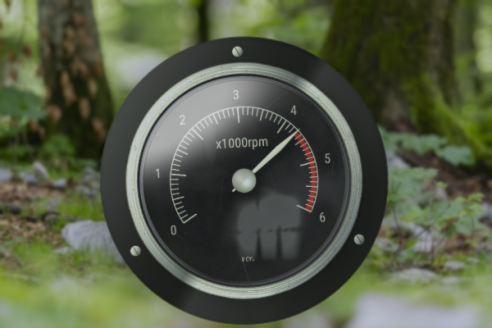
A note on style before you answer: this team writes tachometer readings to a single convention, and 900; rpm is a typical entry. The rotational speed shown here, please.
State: 4300; rpm
